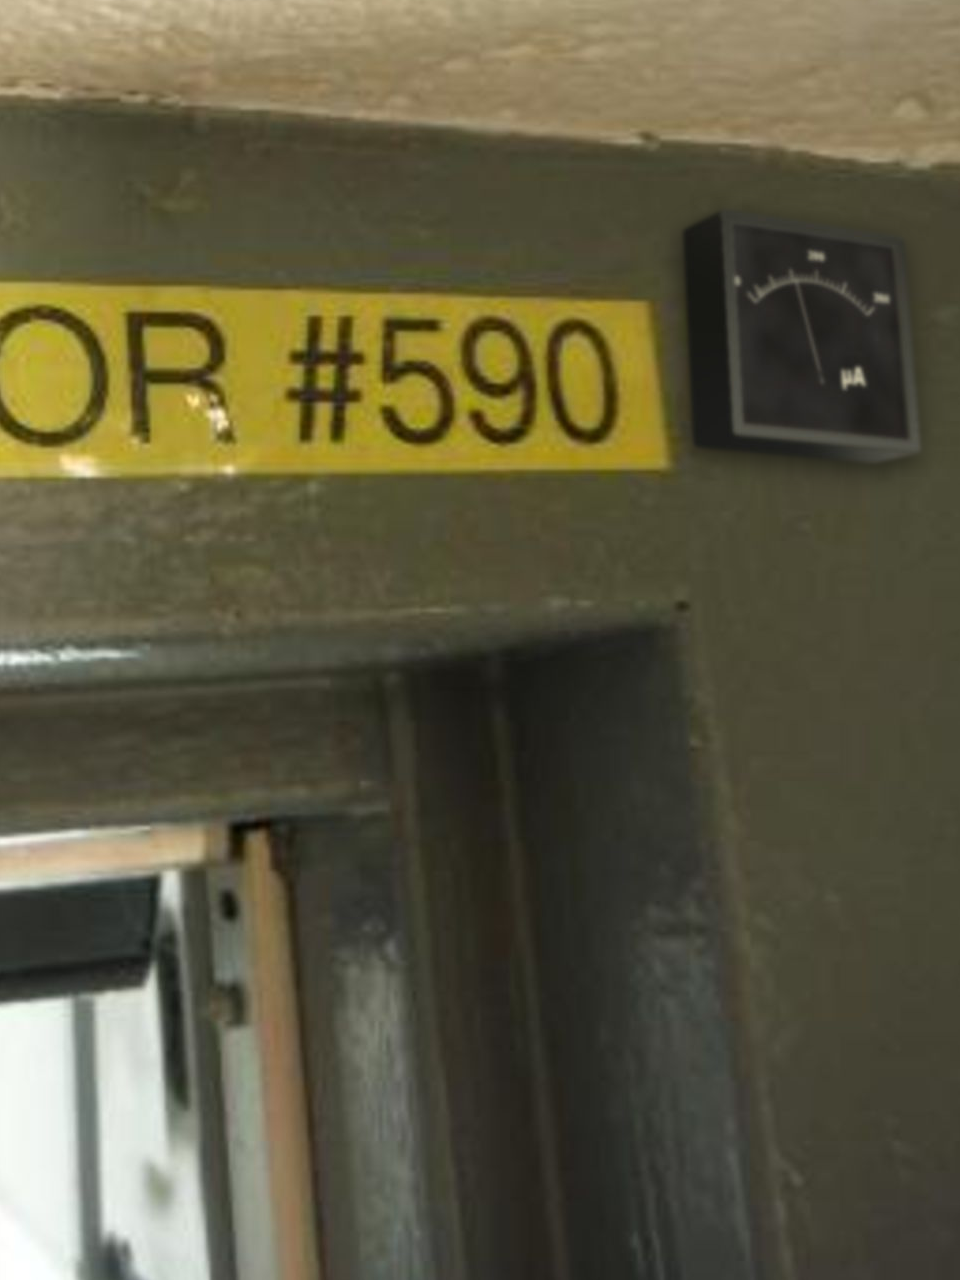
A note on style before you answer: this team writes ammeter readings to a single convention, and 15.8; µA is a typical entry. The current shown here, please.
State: 150; µA
